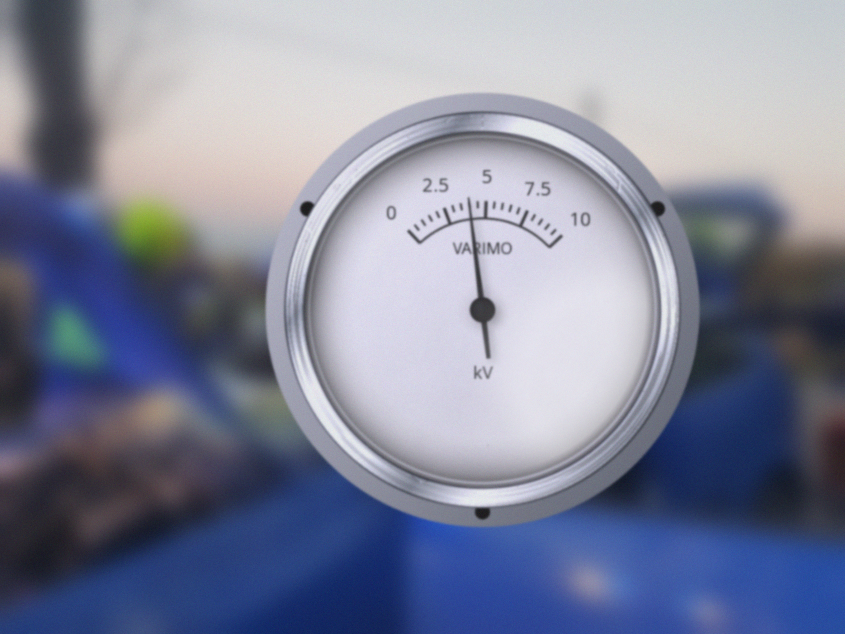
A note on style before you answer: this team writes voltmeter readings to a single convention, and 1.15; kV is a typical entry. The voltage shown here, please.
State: 4; kV
